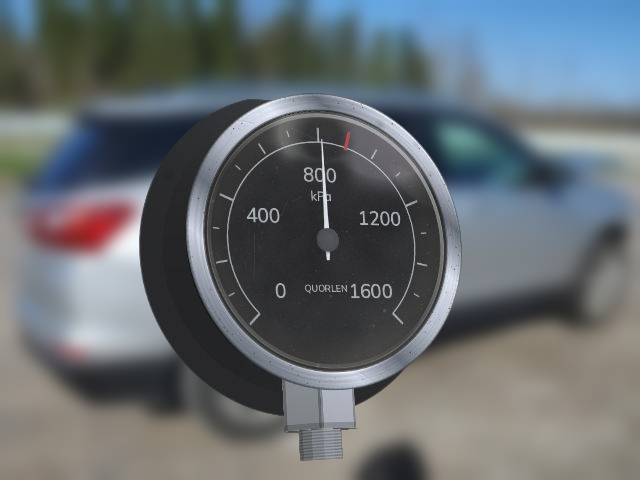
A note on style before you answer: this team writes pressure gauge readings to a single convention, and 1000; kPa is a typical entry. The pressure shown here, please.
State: 800; kPa
